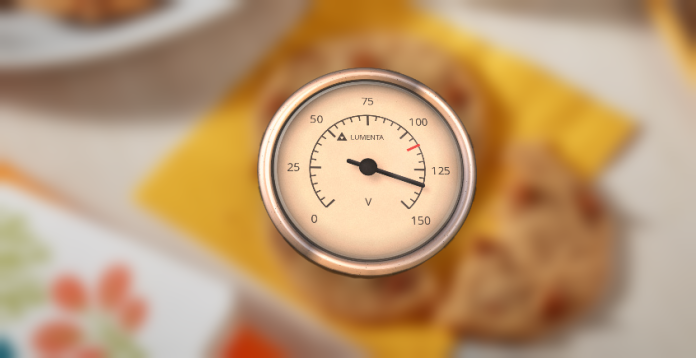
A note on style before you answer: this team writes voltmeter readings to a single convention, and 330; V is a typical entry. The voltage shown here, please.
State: 135; V
